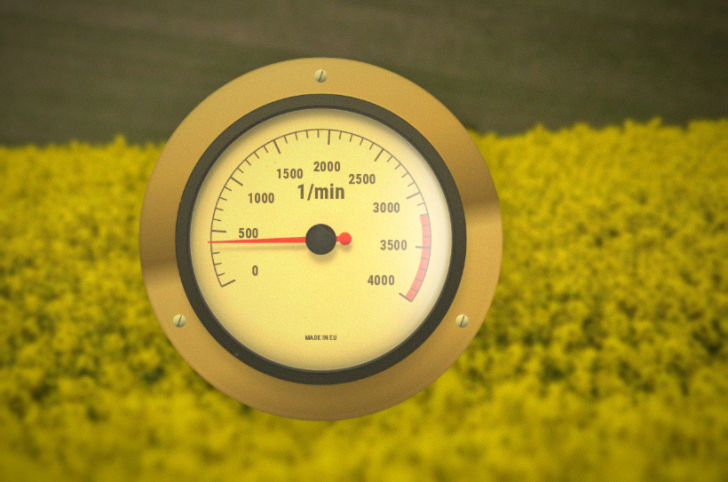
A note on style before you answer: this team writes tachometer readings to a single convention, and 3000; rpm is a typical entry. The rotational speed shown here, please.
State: 400; rpm
